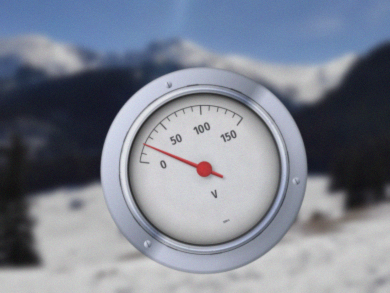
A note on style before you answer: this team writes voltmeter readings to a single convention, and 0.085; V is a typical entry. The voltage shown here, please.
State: 20; V
